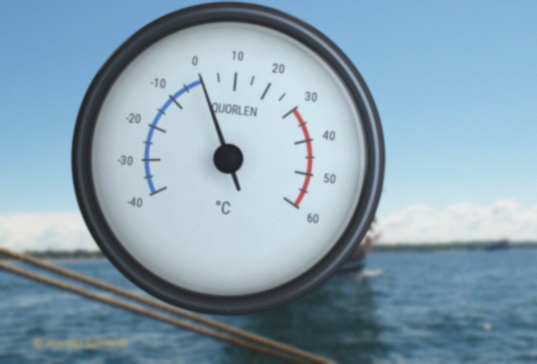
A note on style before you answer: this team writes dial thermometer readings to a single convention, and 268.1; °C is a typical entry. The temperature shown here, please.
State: 0; °C
